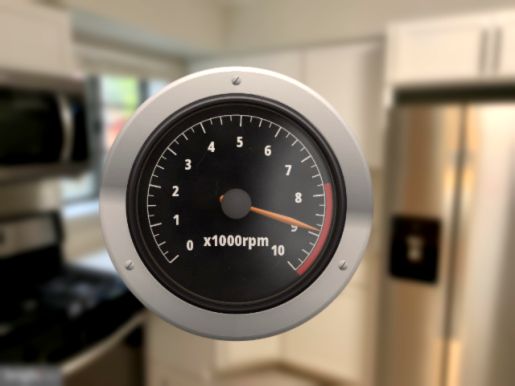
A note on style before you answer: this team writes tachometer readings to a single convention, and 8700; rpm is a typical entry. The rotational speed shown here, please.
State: 8875; rpm
